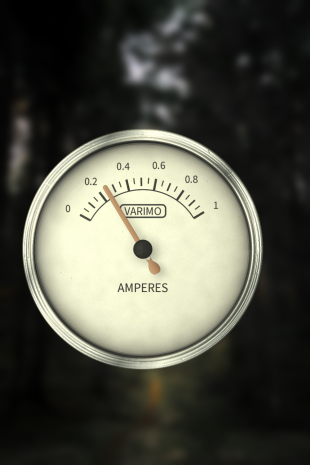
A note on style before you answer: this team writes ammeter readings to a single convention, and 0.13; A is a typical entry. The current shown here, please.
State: 0.25; A
